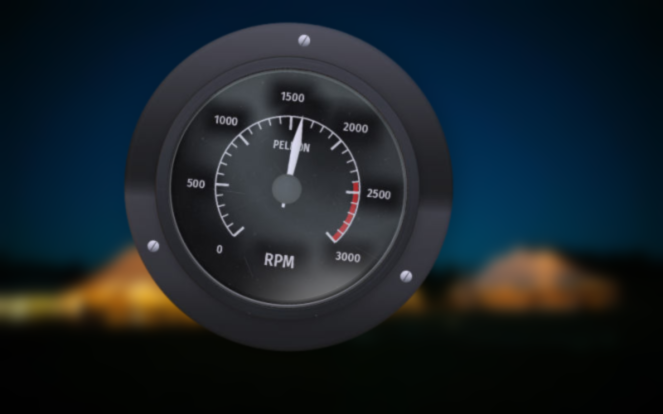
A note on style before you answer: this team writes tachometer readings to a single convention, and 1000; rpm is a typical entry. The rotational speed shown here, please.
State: 1600; rpm
